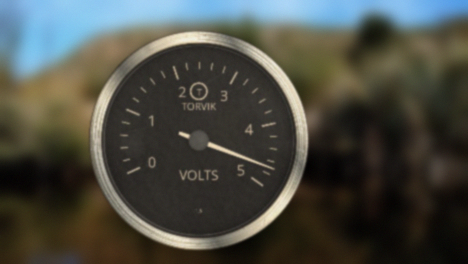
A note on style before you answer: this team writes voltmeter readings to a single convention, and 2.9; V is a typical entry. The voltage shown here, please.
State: 4.7; V
